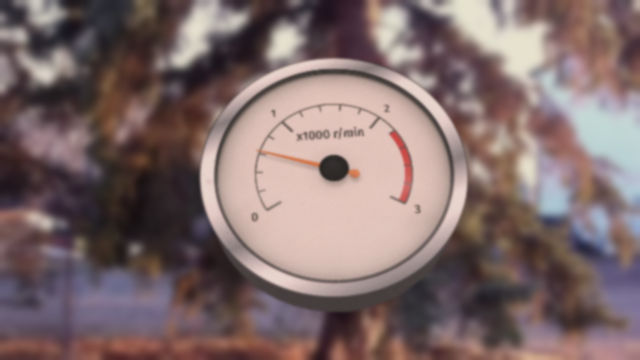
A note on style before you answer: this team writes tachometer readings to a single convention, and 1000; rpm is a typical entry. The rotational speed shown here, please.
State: 600; rpm
